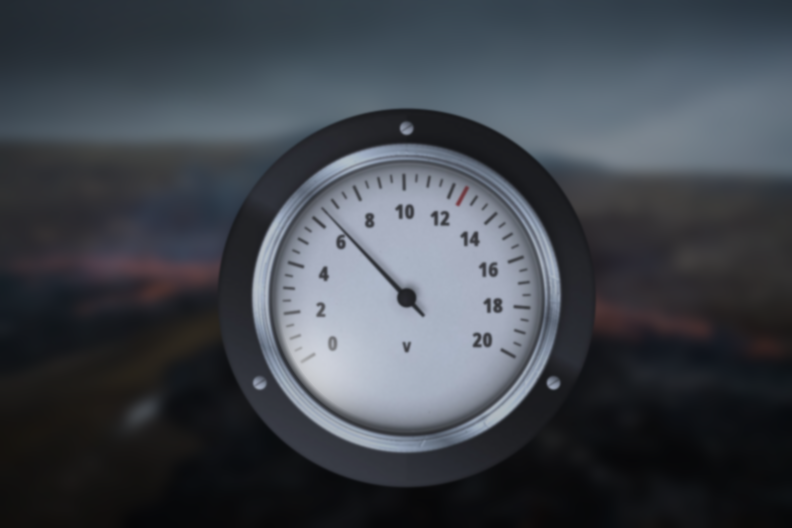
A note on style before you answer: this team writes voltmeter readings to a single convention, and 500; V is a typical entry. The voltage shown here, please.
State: 6.5; V
